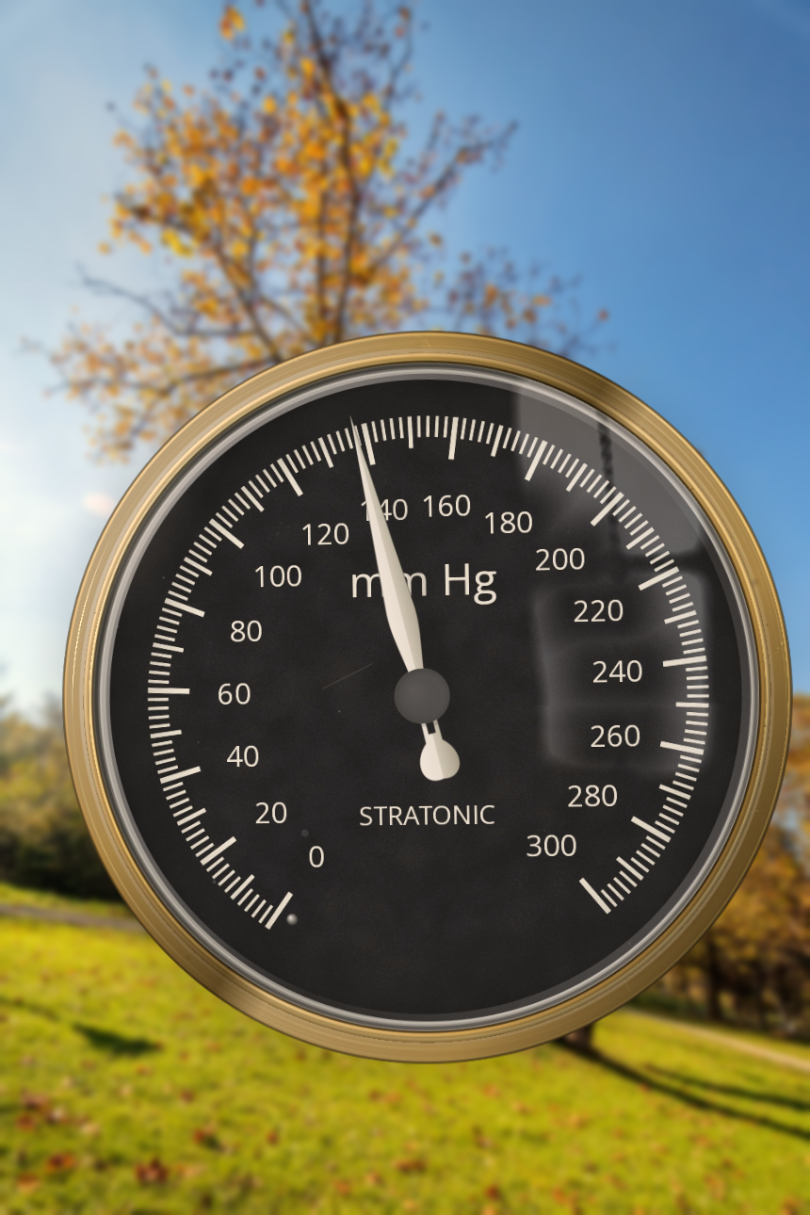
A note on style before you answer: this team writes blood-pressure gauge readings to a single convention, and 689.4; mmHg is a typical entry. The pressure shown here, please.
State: 138; mmHg
